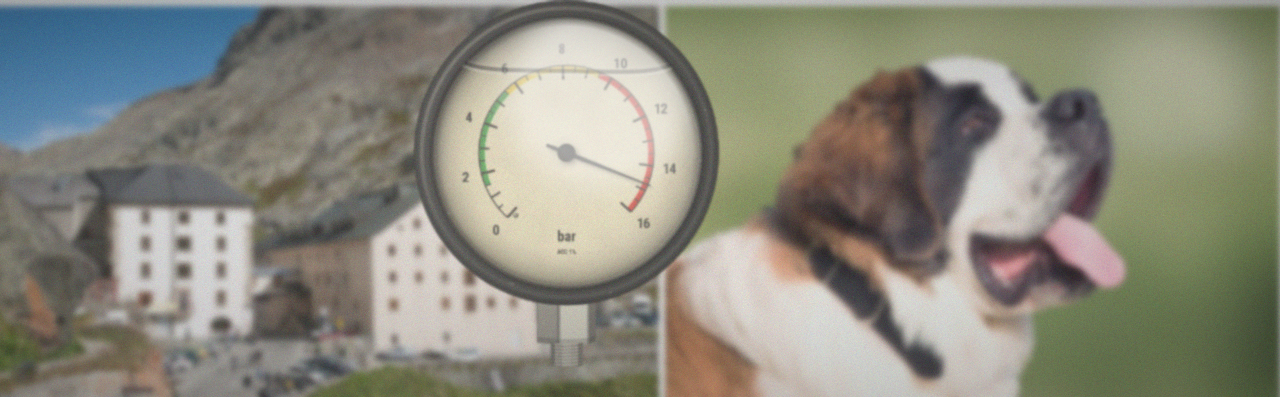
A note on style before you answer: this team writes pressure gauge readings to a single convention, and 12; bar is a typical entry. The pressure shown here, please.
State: 14.75; bar
